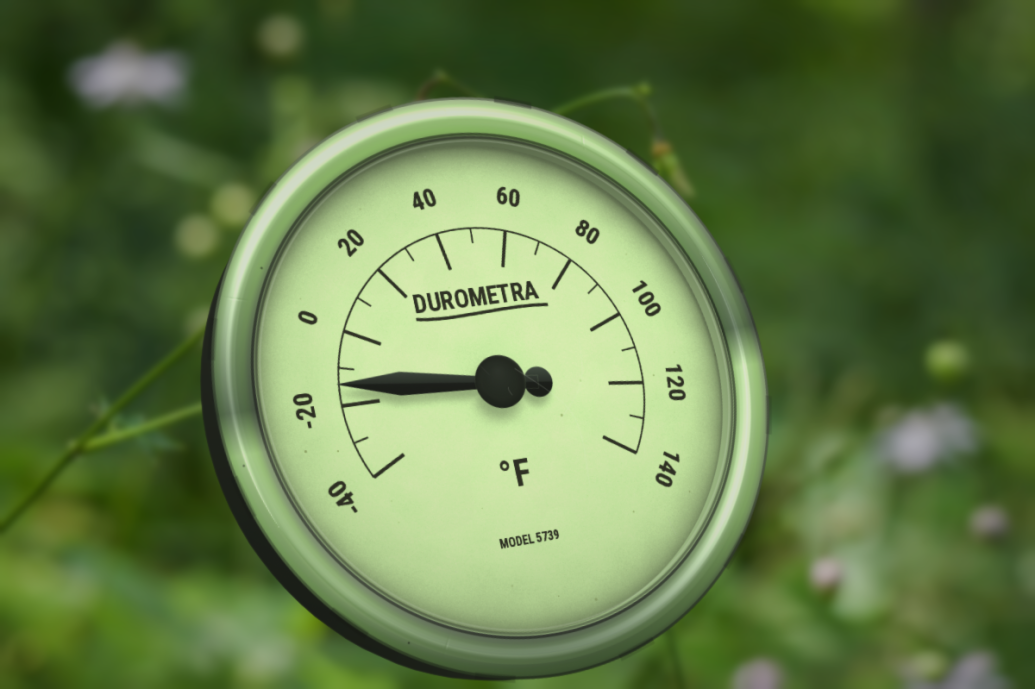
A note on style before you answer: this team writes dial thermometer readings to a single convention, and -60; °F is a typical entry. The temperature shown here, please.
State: -15; °F
